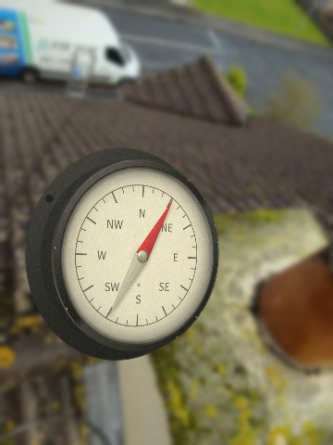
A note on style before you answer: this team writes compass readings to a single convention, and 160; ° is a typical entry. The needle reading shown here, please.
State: 30; °
